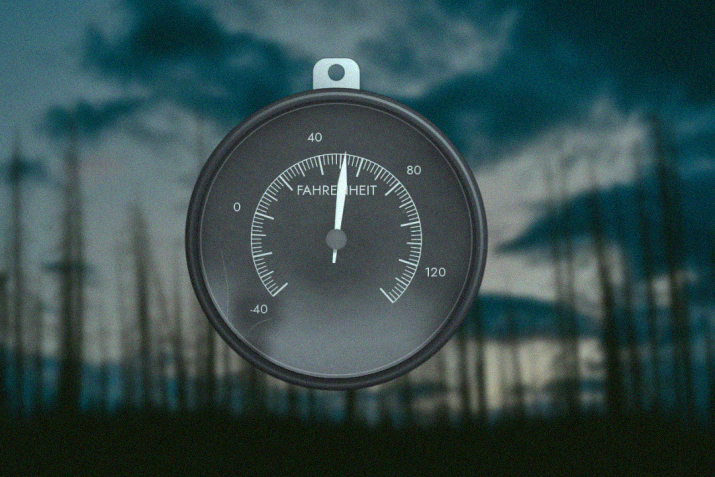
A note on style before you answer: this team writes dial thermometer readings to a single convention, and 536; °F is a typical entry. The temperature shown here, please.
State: 52; °F
